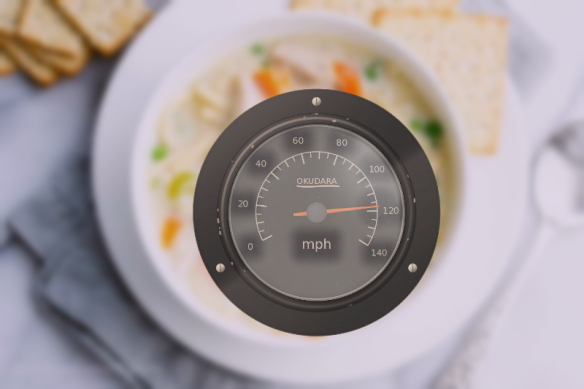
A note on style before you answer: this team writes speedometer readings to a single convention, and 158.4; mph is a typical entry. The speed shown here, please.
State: 117.5; mph
